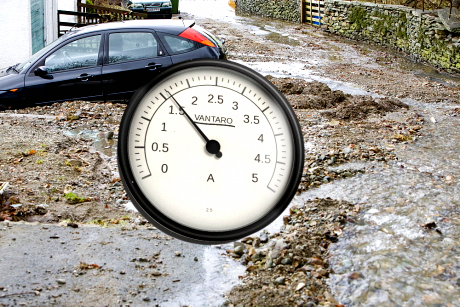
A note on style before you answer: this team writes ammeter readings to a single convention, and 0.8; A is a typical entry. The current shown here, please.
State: 1.6; A
